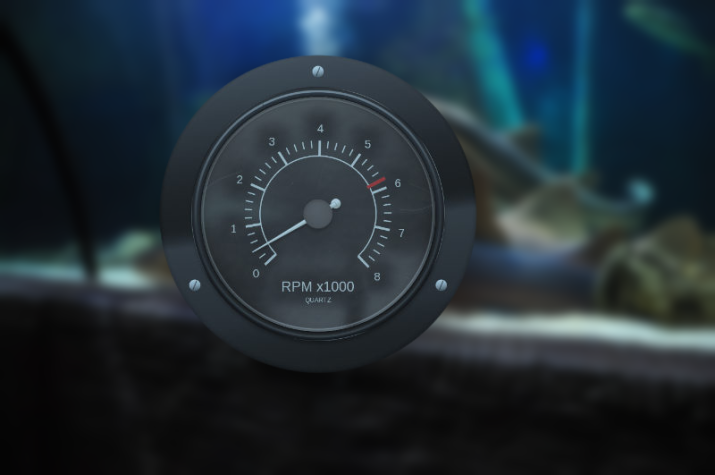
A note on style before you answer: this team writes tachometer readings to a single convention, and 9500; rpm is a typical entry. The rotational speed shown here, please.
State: 400; rpm
